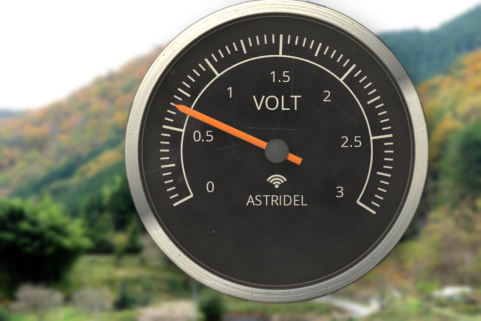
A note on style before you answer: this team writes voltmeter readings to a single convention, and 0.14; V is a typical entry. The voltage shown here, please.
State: 0.65; V
